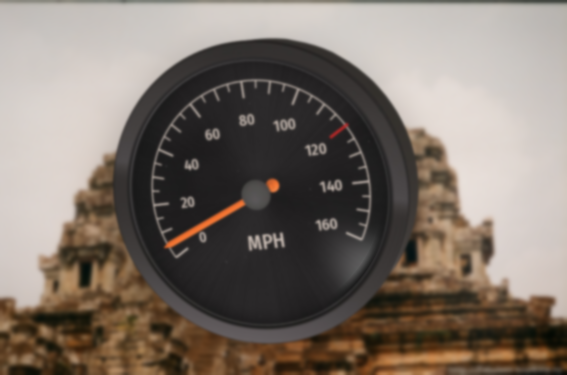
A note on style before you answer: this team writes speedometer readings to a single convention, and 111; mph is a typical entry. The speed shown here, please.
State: 5; mph
